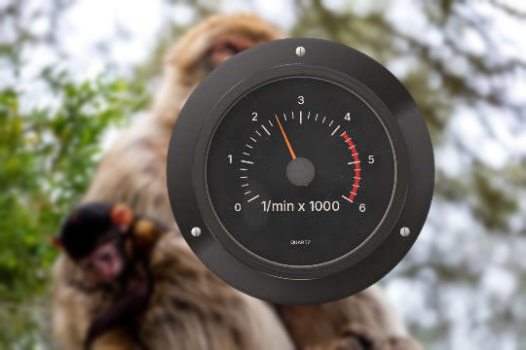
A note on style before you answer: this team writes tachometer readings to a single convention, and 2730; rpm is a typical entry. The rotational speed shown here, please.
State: 2400; rpm
